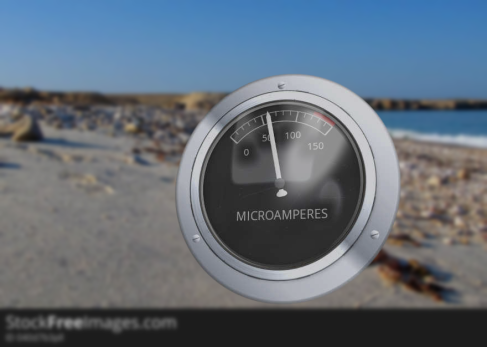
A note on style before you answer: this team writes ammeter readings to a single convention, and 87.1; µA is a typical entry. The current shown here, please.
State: 60; µA
